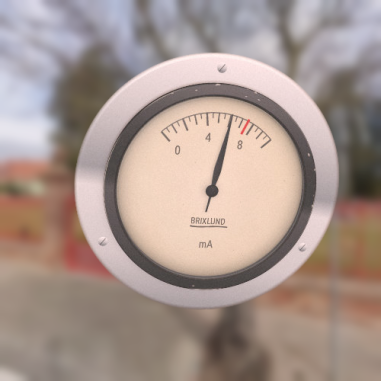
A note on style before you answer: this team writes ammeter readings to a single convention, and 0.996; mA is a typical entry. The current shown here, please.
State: 6; mA
